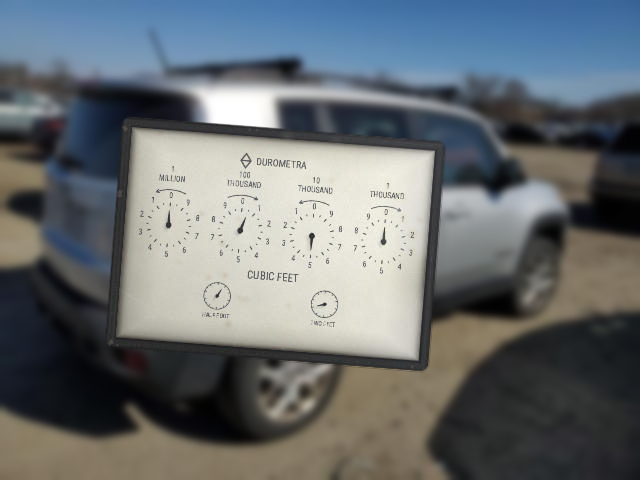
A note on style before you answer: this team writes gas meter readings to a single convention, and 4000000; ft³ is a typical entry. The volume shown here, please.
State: 5000; ft³
